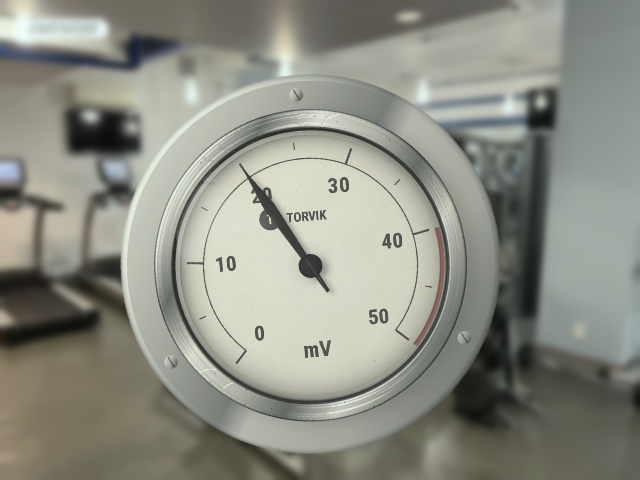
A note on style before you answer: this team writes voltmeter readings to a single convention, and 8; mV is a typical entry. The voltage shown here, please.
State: 20; mV
